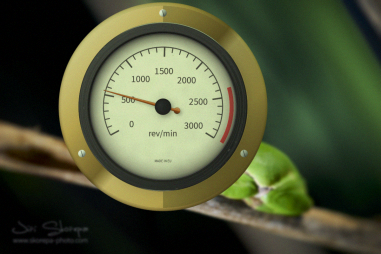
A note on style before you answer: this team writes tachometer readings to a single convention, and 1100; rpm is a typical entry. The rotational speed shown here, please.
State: 550; rpm
